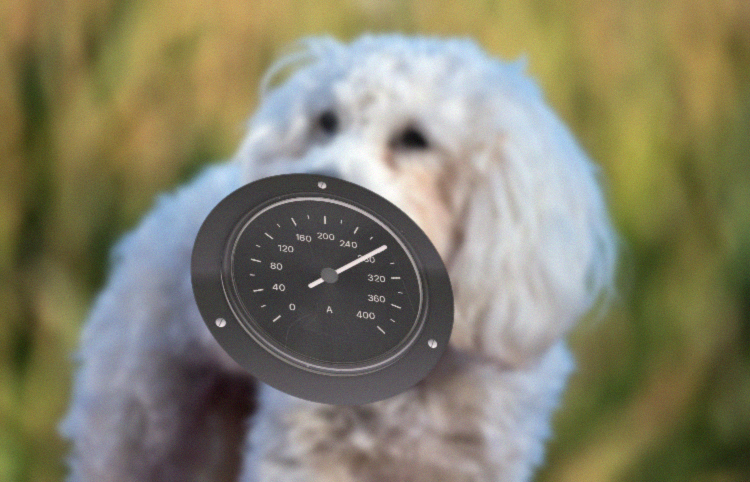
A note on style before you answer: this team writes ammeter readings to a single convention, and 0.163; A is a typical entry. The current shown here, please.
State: 280; A
